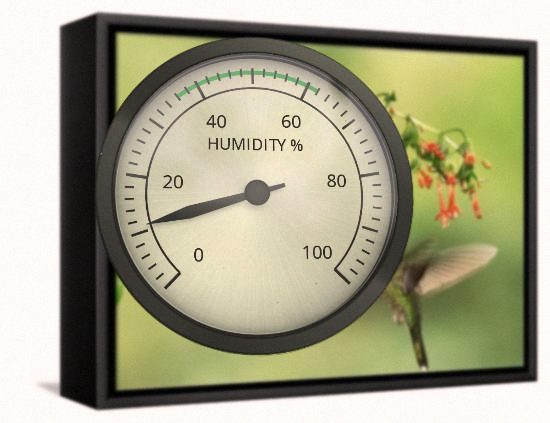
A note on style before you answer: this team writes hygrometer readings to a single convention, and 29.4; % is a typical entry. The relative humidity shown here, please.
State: 11; %
